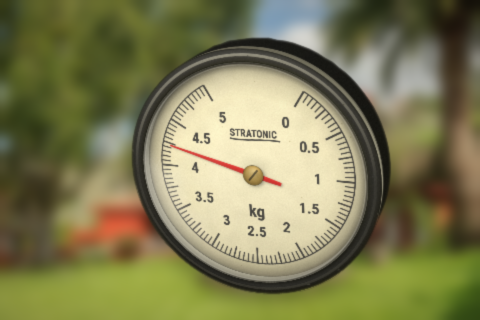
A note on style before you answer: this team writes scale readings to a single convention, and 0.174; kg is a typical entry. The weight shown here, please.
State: 4.25; kg
